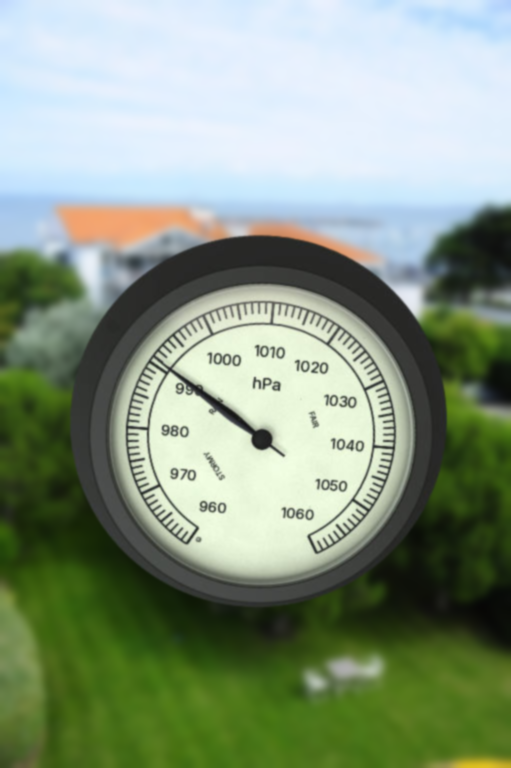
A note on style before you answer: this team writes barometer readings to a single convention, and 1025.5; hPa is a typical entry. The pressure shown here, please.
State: 991; hPa
